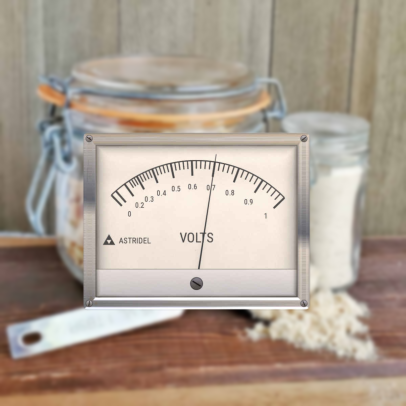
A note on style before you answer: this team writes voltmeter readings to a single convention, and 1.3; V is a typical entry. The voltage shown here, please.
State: 0.7; V
